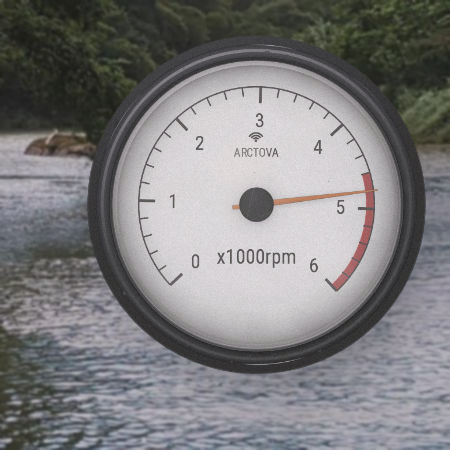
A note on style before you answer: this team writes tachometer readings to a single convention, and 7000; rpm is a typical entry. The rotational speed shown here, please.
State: 4800; rpm
